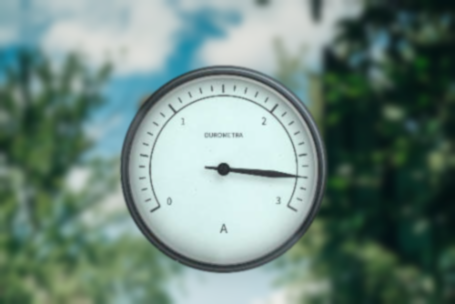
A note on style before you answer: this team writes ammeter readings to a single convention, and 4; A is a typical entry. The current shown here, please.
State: 2.7; A
